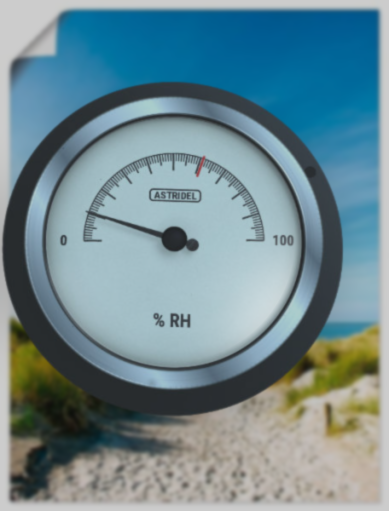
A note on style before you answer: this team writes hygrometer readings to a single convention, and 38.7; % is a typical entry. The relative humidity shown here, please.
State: 10; %
